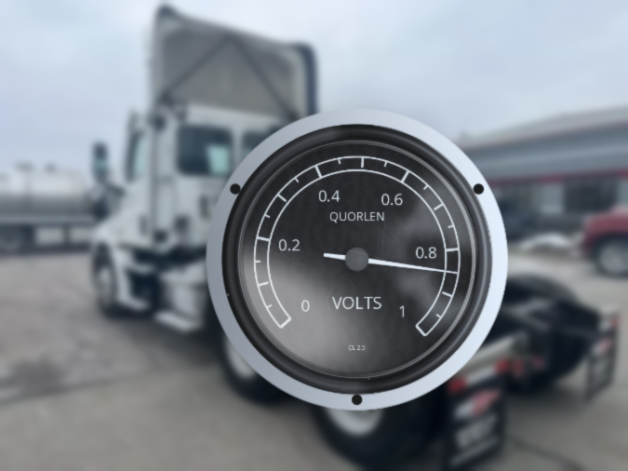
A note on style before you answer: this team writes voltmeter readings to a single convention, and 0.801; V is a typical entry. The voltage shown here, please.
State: 0.85; V
